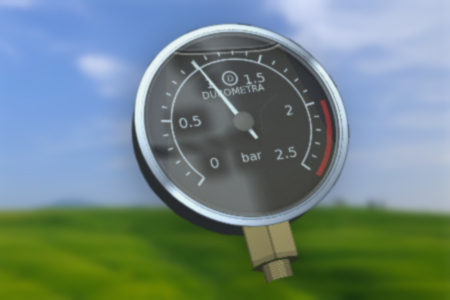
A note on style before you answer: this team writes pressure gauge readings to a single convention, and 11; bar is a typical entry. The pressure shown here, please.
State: 1; bar
